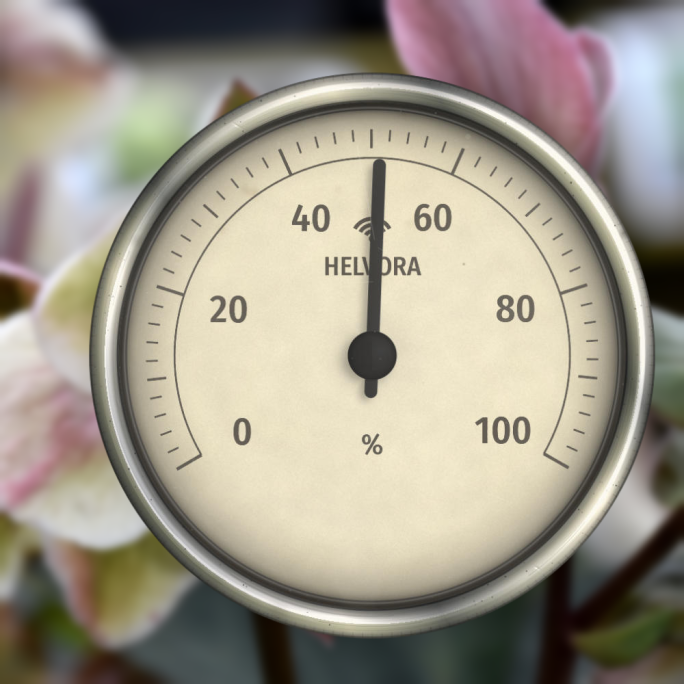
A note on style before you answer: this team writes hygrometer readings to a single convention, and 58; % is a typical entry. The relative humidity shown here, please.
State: 51; %
